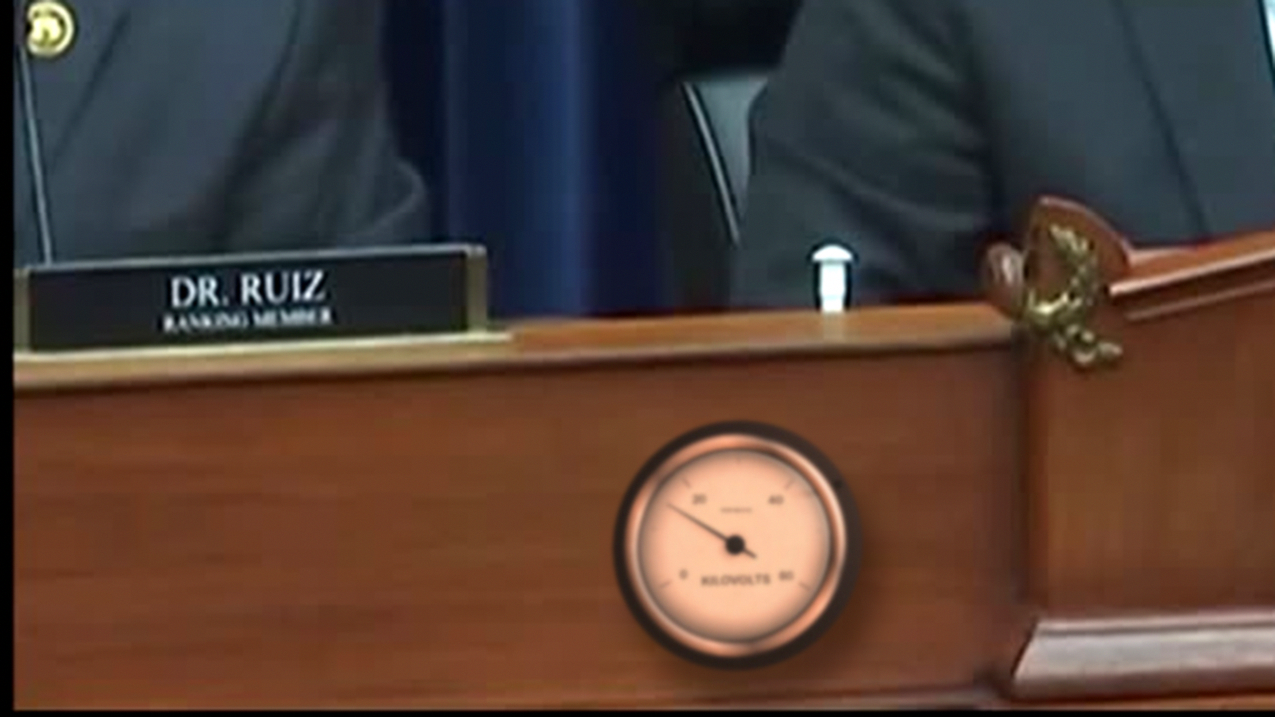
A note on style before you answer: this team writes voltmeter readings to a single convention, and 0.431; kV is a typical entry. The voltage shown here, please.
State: 15; kV
